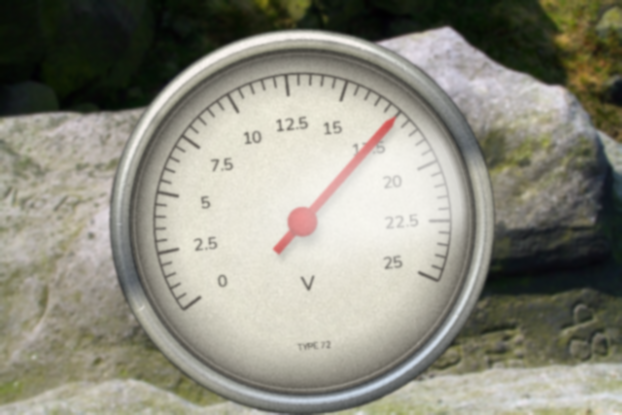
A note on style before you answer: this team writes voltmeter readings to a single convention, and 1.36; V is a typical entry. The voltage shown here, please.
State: 17.5; V
